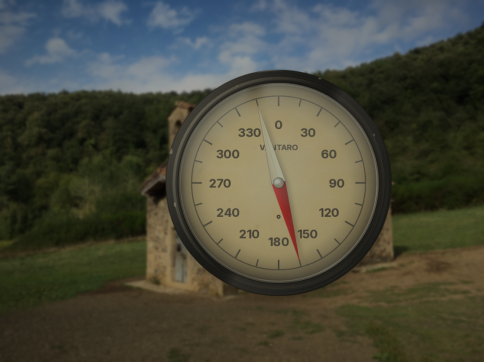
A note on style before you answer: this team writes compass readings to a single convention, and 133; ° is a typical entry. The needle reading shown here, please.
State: 165; °
